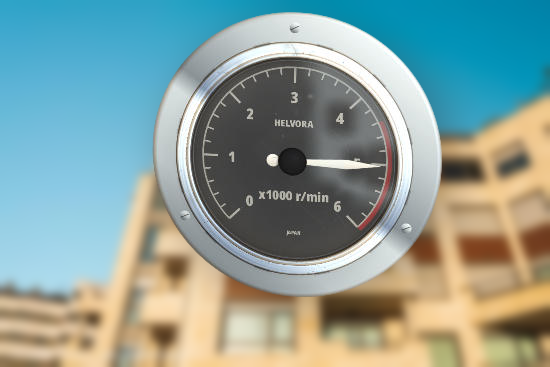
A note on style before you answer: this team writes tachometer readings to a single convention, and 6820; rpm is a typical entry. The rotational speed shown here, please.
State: 5000; rpm
